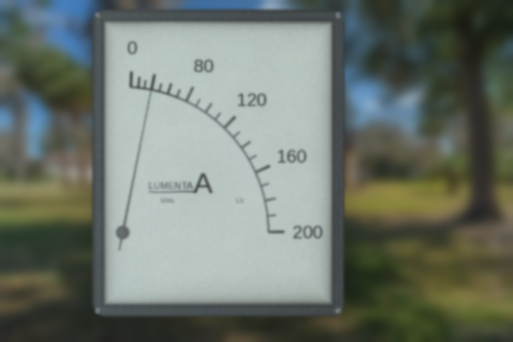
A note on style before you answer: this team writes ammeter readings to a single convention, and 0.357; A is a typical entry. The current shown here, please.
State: 40; A
